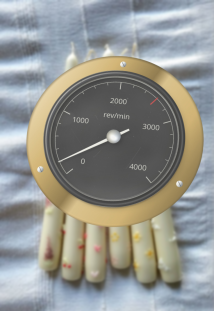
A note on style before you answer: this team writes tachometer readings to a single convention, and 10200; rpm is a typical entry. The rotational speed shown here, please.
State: 200; rpm
